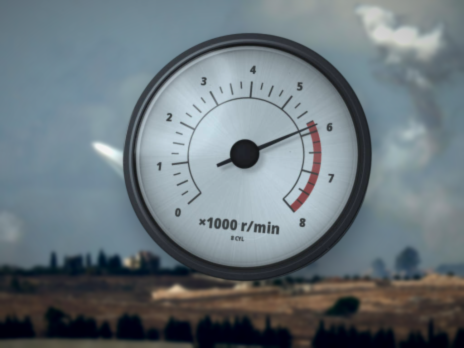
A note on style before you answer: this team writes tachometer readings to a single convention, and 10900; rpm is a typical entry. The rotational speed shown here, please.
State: 5875; rpm
